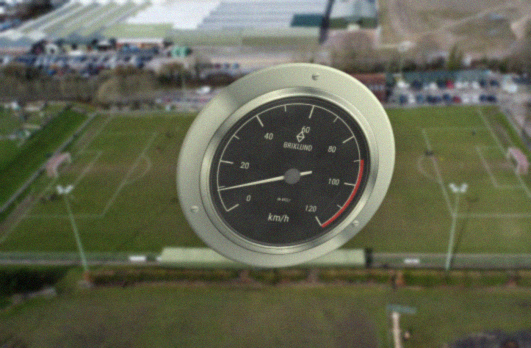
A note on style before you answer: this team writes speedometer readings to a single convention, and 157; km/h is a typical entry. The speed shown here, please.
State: 10; km/h
